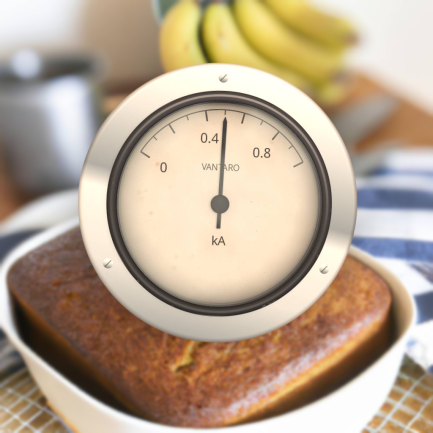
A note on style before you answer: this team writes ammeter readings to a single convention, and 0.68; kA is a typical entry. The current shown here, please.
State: 0.5; kA
